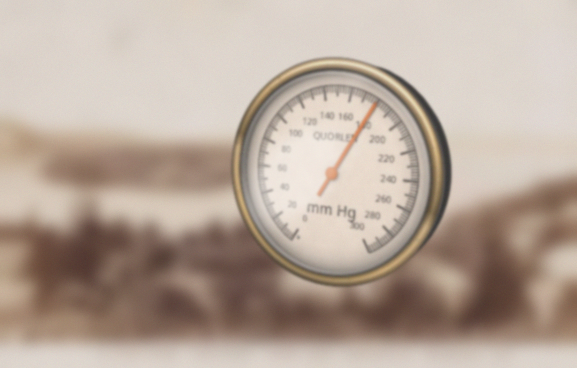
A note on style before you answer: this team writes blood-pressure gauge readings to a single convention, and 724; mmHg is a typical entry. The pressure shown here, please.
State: 180; mmHg
